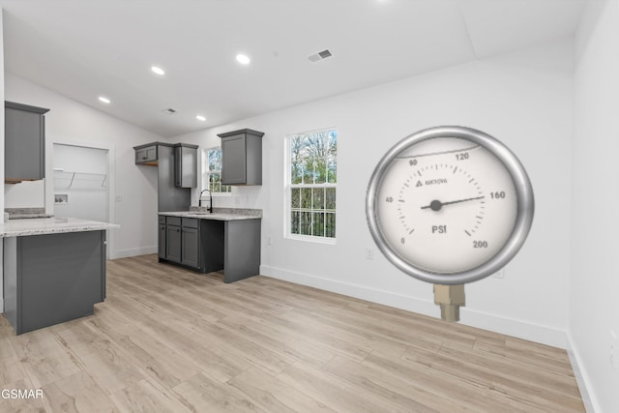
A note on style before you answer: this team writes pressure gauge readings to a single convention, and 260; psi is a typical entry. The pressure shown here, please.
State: 160; psi
